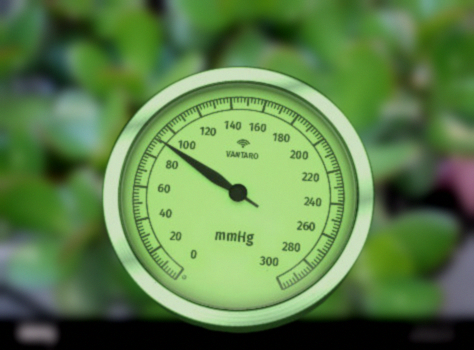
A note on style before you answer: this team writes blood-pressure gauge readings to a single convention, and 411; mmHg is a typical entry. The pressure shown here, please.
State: 90; mmHg
